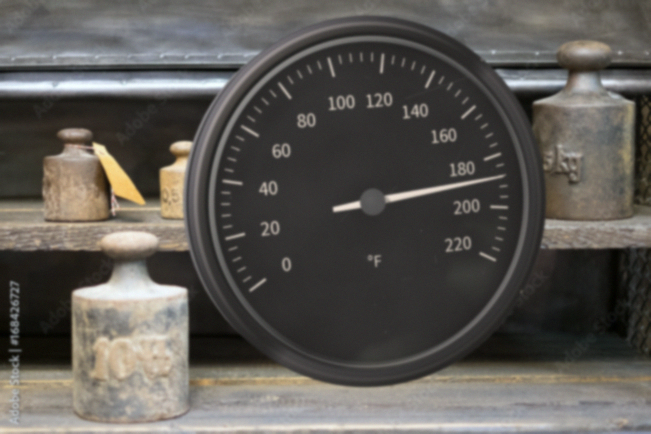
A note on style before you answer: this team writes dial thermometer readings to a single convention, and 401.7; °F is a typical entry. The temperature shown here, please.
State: 188; °F
